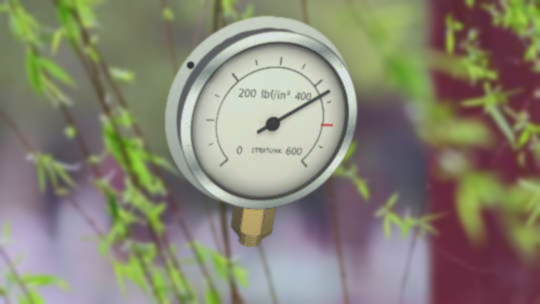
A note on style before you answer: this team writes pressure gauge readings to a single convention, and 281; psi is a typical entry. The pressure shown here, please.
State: 425; psi
